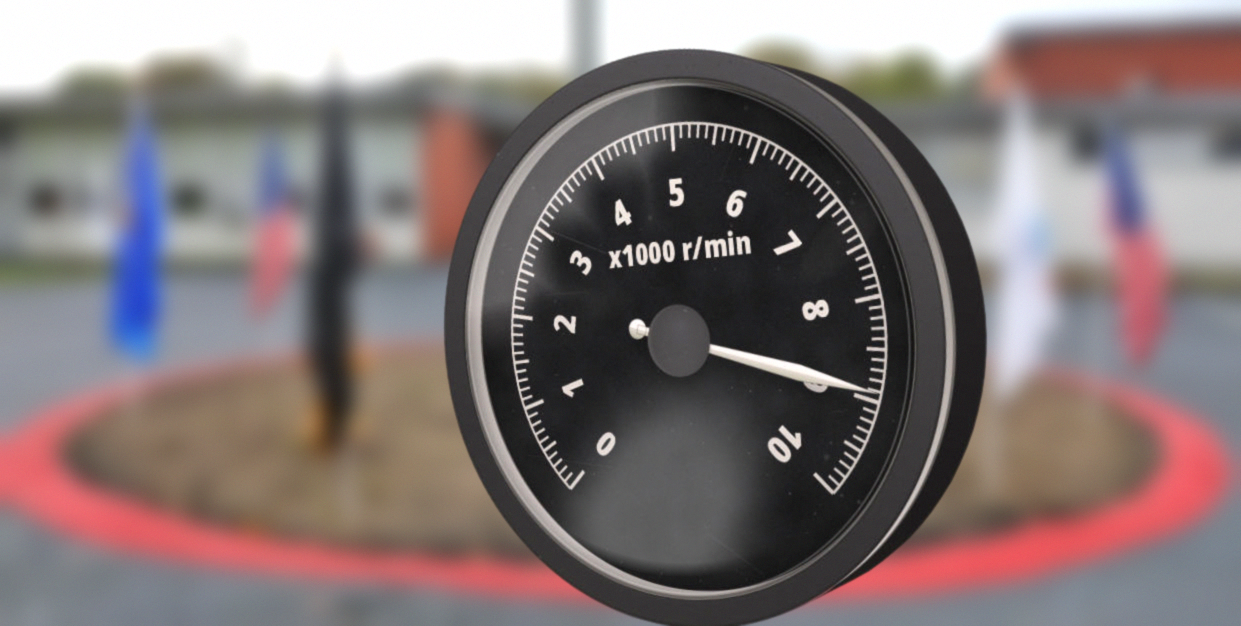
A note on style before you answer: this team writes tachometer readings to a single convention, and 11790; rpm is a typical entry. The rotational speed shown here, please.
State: 8900; rpm
